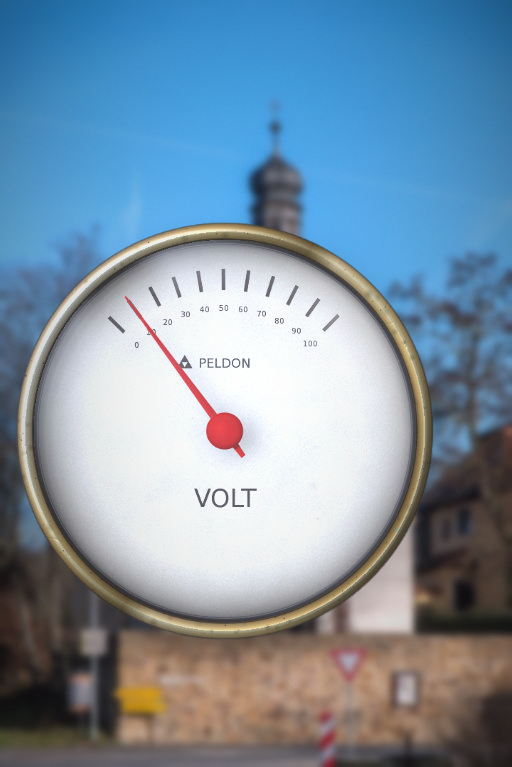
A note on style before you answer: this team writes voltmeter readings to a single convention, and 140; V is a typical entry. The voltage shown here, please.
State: 10; V
